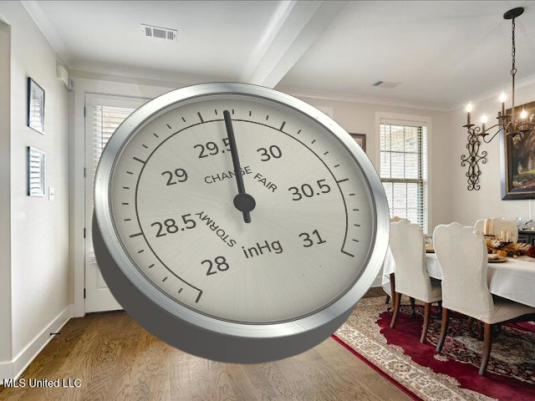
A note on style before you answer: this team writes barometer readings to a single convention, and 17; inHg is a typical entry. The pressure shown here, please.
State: 29.65; inHg
